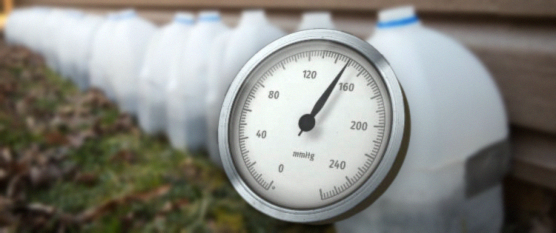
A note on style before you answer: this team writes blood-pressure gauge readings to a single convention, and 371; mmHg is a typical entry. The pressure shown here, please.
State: 150; mmHg
